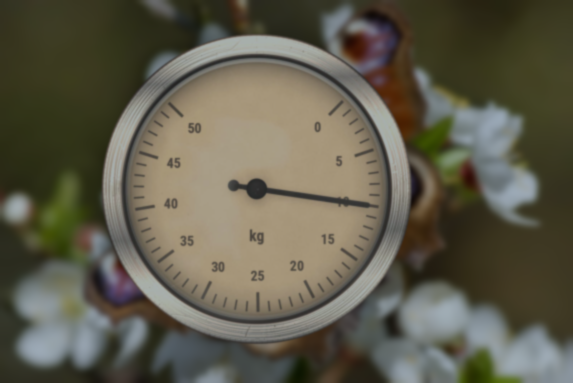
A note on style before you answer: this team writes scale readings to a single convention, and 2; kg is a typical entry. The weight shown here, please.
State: 10; kg
